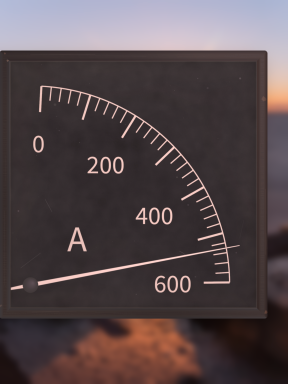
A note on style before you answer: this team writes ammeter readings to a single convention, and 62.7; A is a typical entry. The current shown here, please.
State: 530; A
